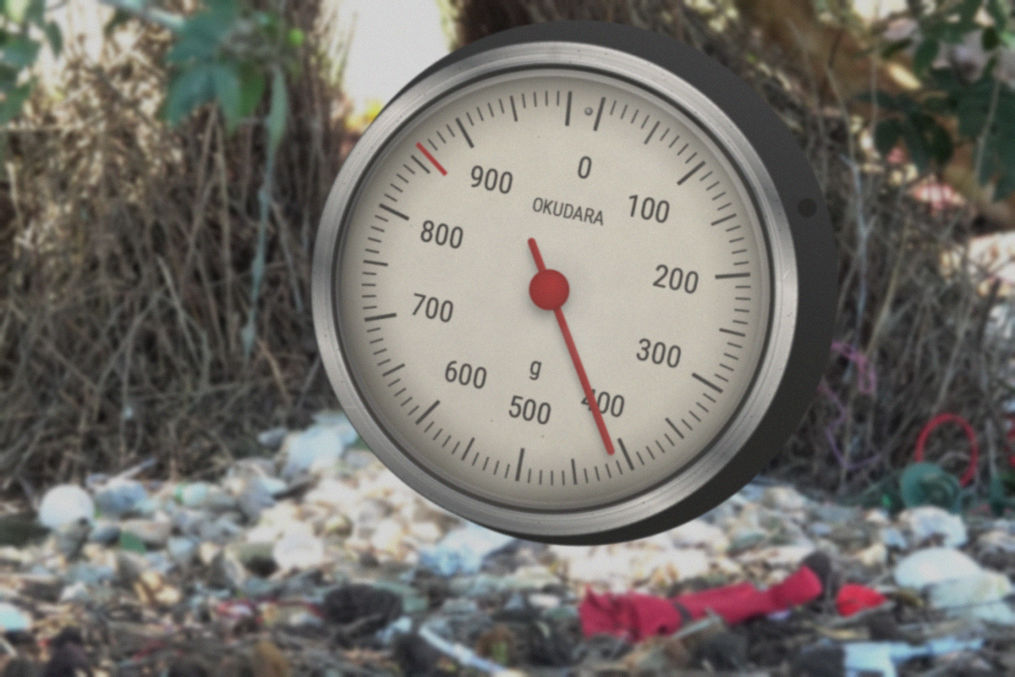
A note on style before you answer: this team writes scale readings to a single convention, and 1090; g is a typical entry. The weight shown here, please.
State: 410; g
